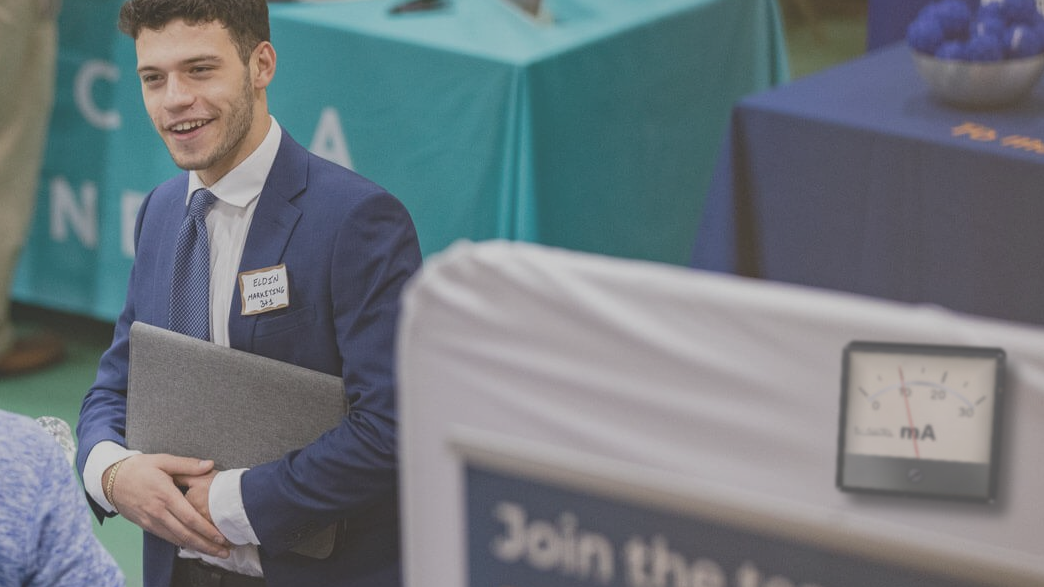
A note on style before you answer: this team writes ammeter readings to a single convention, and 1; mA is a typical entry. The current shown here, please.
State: 10; mA
